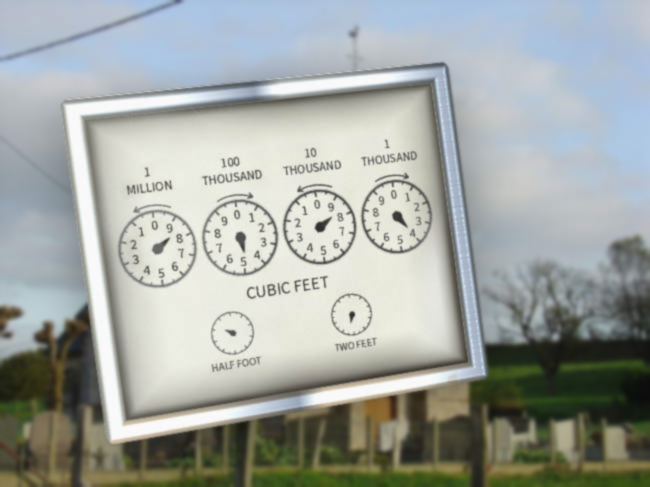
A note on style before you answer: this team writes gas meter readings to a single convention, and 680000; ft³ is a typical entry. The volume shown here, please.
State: 848400; ft³
